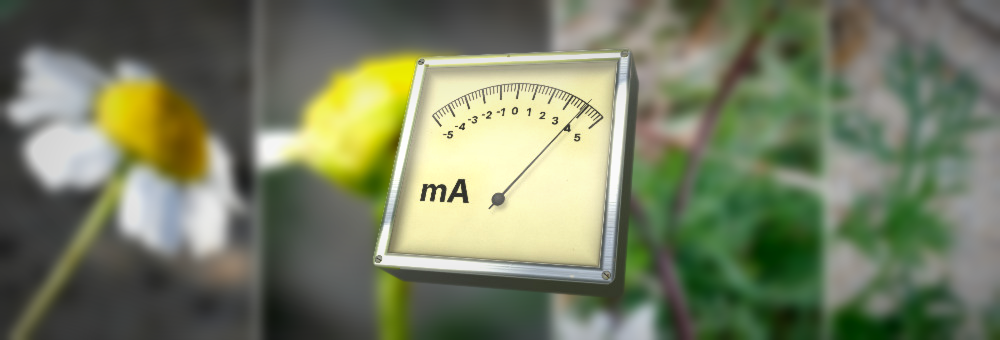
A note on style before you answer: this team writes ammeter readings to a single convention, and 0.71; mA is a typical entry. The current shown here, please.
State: 4; mA
